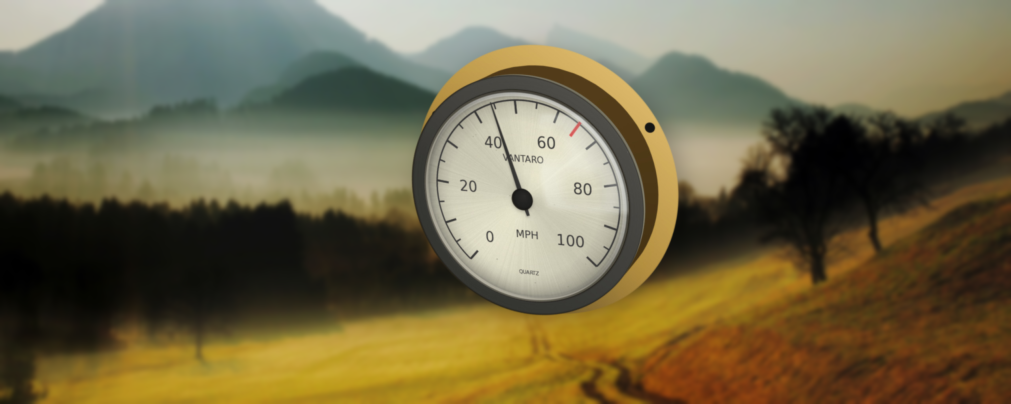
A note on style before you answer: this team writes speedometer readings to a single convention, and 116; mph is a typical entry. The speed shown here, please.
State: 45; mph
